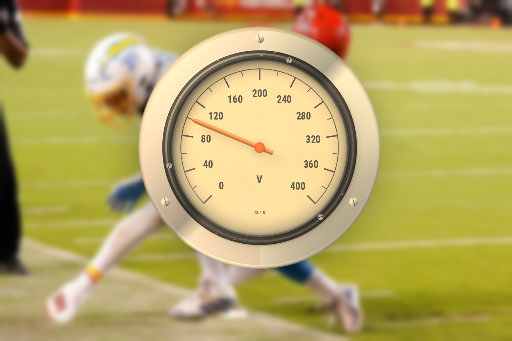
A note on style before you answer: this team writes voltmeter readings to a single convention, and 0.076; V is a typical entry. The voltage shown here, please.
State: 100; V
